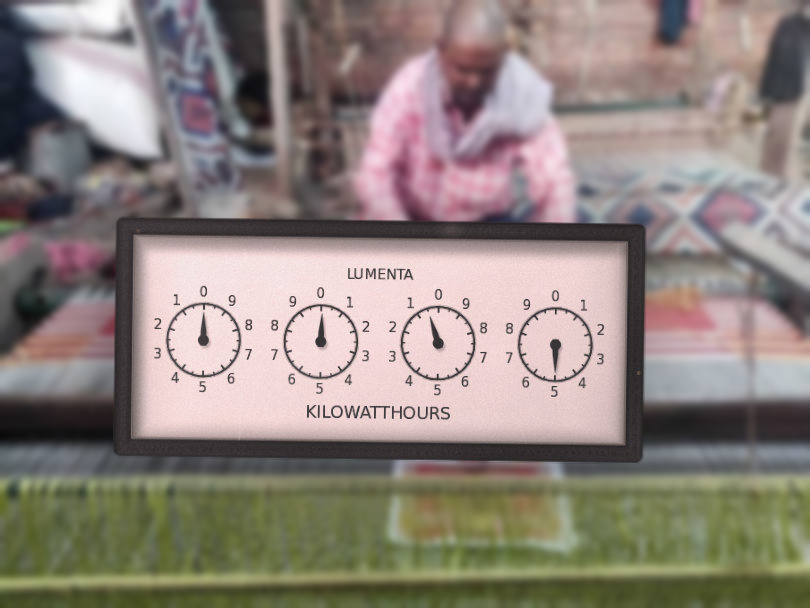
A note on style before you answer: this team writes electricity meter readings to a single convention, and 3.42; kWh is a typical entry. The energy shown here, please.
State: 5; kWh
